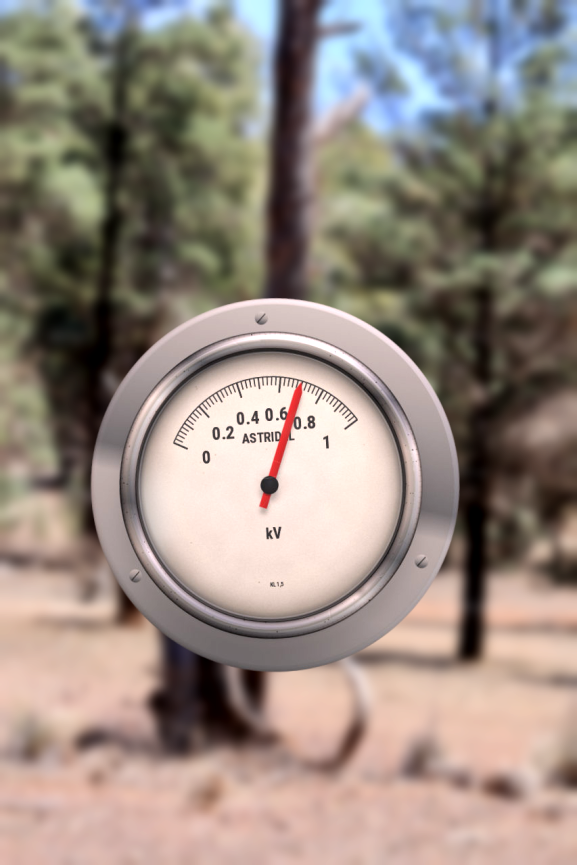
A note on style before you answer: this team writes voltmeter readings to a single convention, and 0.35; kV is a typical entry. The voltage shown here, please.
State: 0.7; kV
